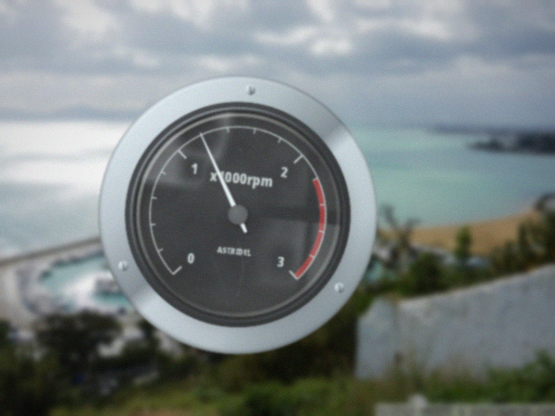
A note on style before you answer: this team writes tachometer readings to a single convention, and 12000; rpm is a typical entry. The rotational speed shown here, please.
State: 1200; rpm
